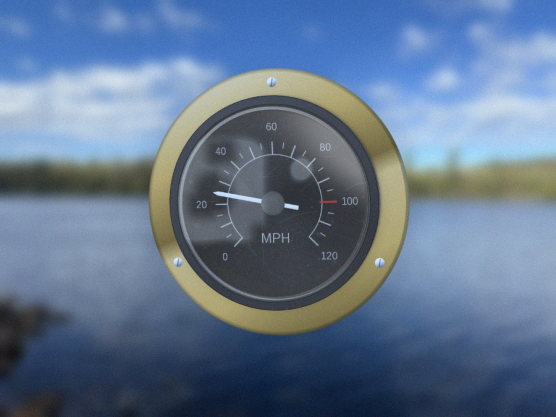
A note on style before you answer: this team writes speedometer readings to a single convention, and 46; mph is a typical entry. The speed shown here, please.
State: 25; mph
